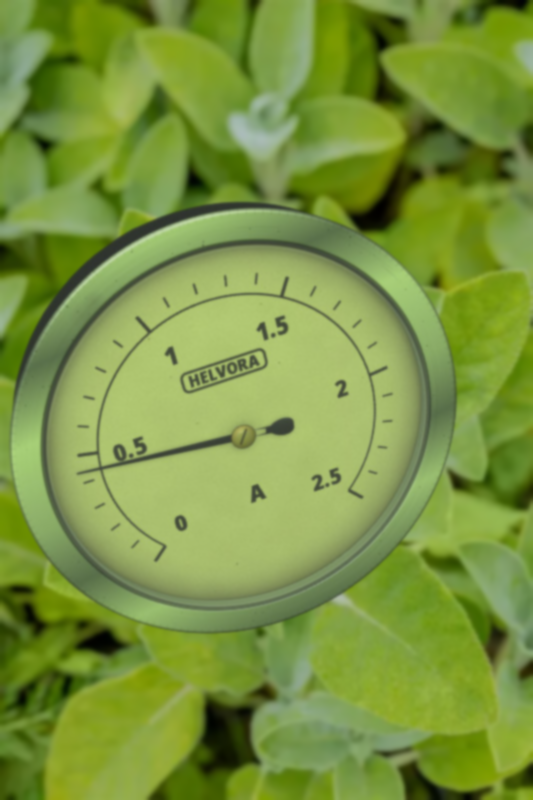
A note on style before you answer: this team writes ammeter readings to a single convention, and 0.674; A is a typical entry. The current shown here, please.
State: 0.45; A
